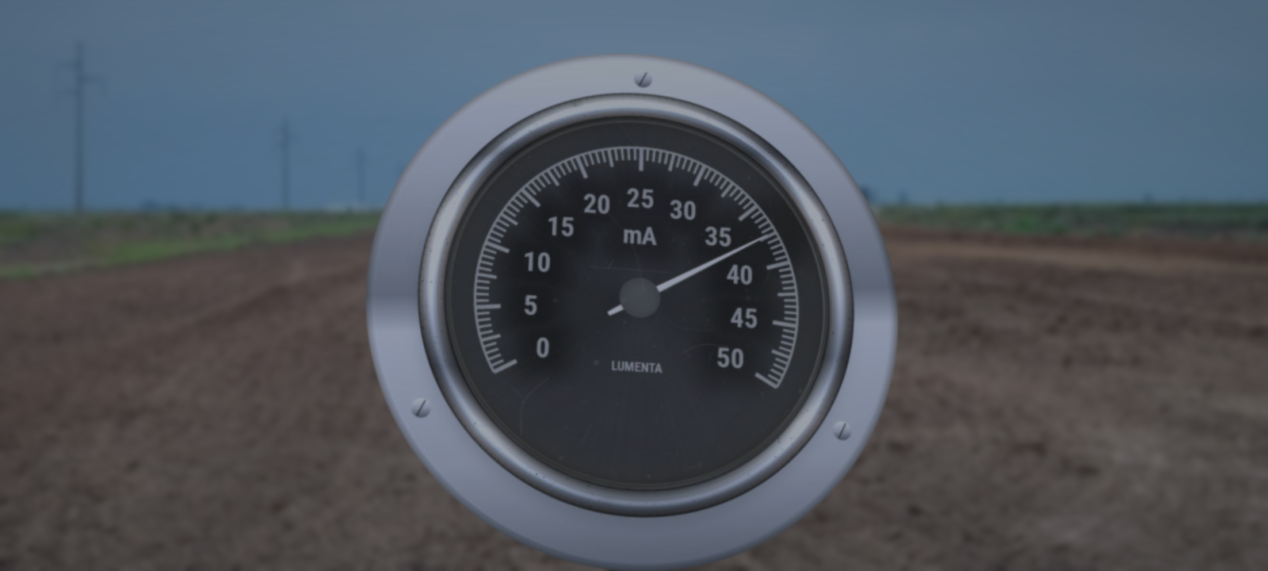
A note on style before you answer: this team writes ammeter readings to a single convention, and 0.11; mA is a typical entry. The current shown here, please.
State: 37.5; mA
